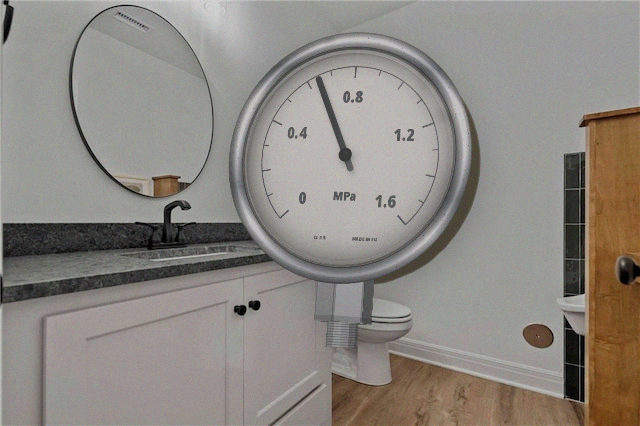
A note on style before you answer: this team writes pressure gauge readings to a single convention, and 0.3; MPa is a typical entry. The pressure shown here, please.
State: 0.65; MPa
